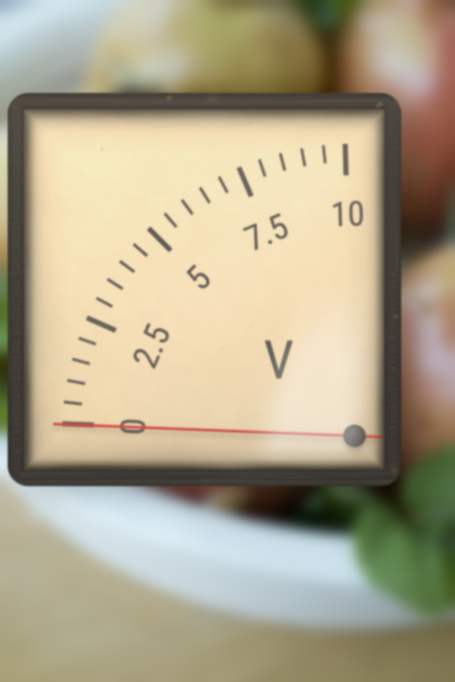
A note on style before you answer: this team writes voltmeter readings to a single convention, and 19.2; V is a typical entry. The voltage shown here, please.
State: 0; V
